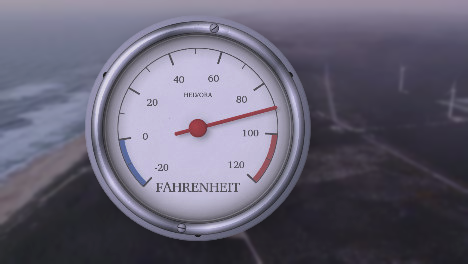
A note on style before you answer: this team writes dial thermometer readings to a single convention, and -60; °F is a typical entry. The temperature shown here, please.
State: 90; °F
